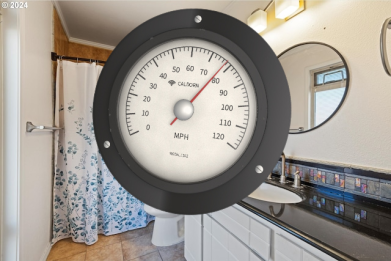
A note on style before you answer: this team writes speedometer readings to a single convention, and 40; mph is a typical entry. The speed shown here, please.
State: 78; mph
